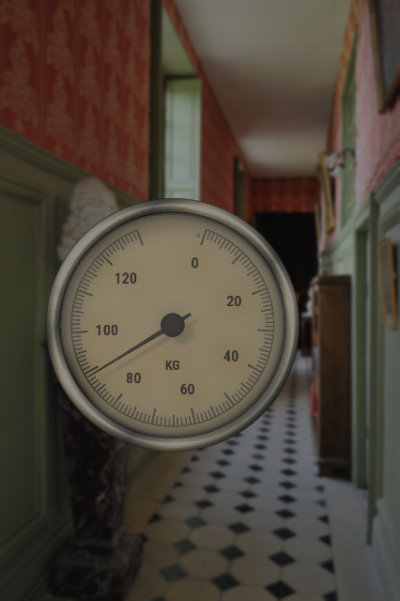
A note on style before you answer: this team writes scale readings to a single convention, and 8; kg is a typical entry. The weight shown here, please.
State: 89; kg
